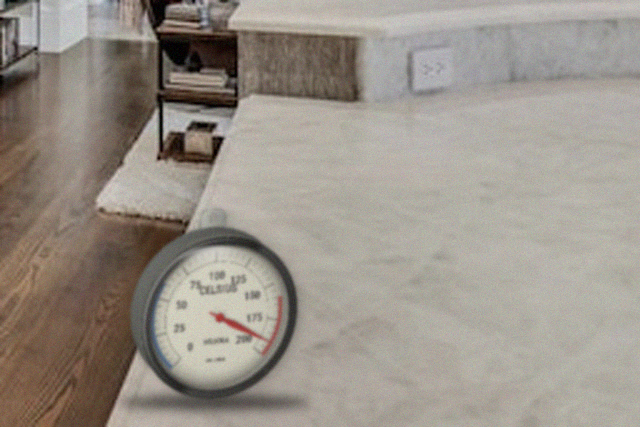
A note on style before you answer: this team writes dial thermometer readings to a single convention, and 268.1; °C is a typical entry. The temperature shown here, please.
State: 190; °C
